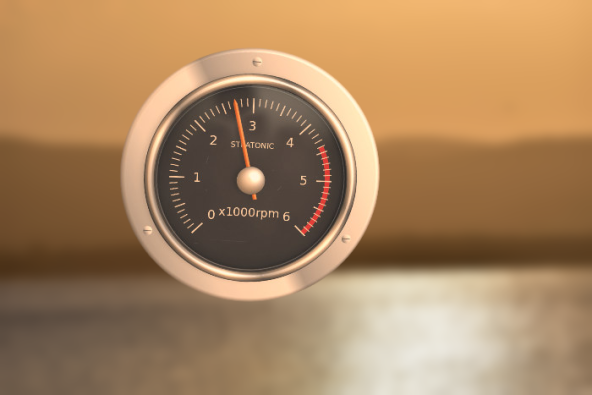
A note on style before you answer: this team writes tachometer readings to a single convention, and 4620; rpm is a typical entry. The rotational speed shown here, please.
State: 2700; rpm
